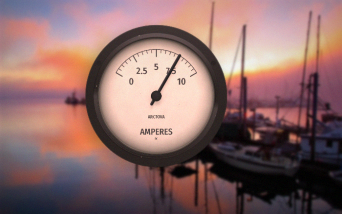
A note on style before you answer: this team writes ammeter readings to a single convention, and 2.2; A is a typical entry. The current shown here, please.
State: 7.5; A
